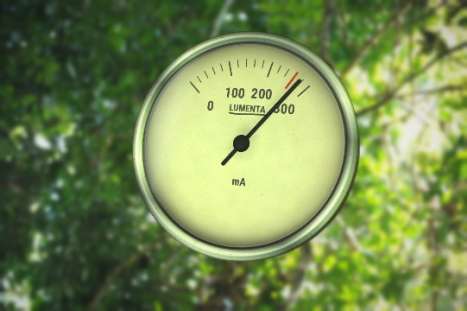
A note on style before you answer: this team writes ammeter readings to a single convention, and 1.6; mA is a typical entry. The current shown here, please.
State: 280; mA
